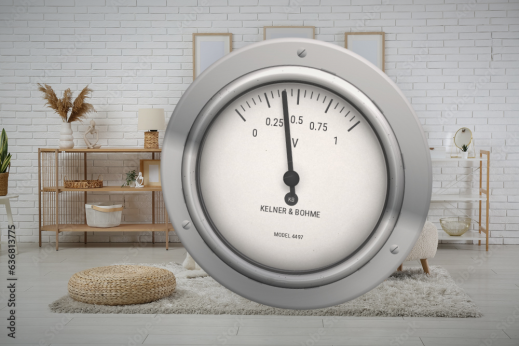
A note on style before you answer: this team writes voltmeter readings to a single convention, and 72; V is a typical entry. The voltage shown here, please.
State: 0.4; V
